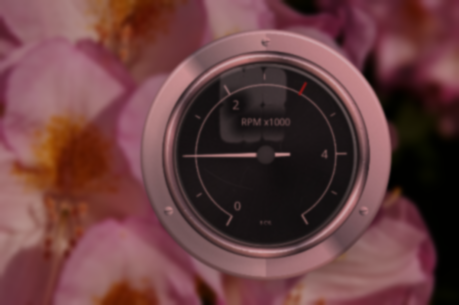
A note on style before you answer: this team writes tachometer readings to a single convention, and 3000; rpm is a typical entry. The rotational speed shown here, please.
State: 1000; rpm
